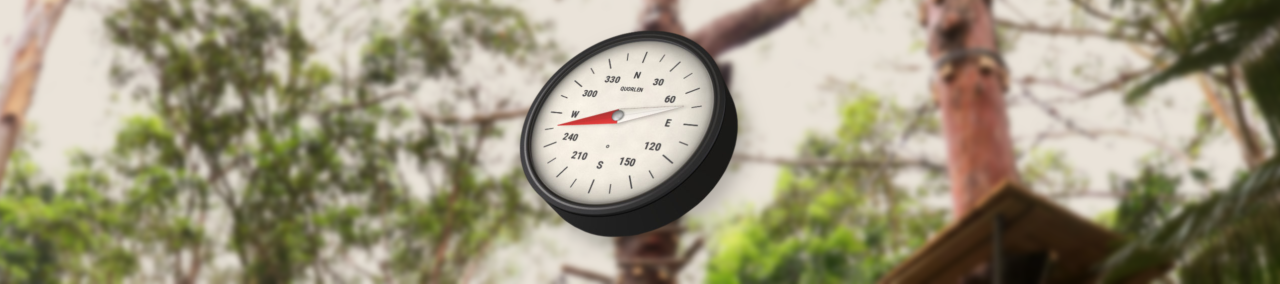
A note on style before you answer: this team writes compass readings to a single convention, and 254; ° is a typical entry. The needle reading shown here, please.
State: 255; °
